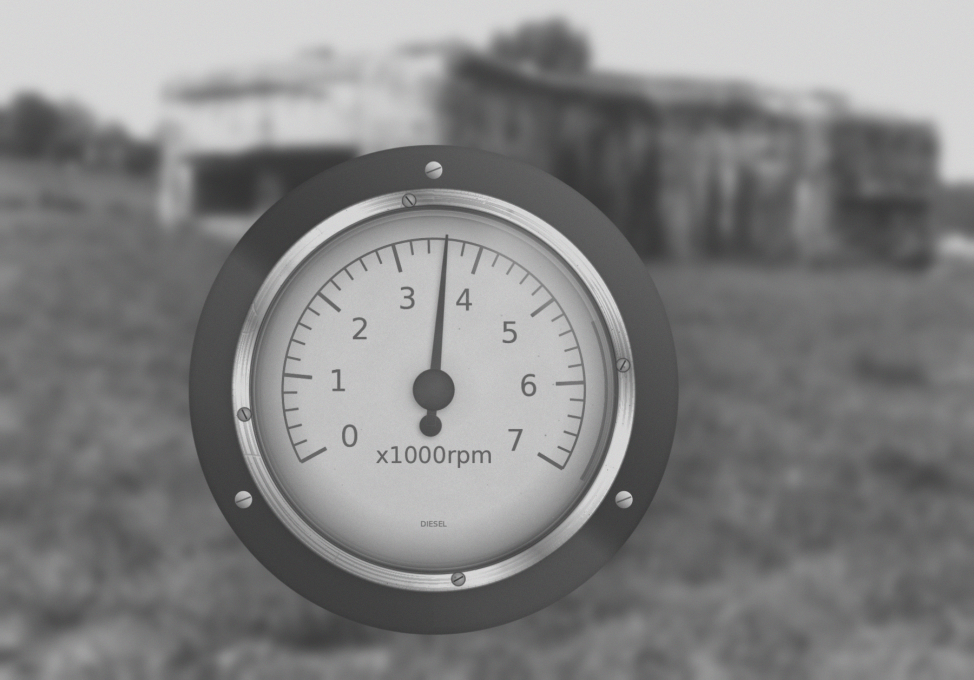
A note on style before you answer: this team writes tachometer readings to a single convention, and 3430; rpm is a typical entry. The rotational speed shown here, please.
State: 3600; rpm
